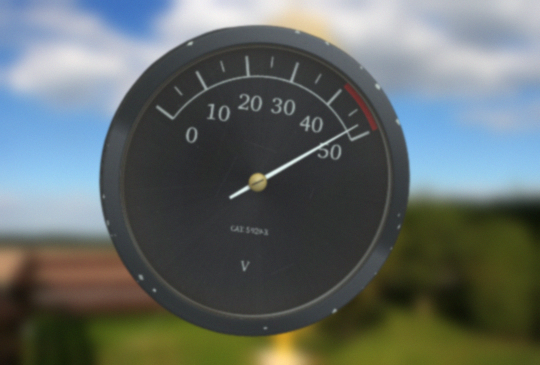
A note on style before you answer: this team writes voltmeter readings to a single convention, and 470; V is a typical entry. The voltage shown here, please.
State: 47.5; V
